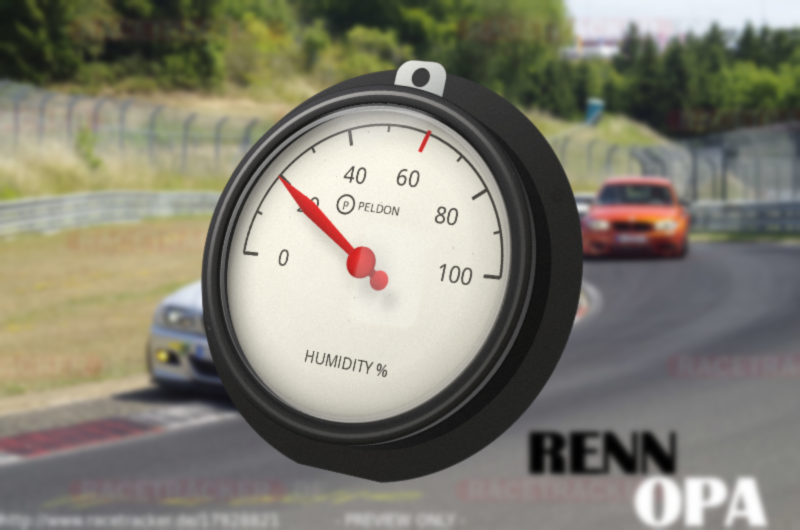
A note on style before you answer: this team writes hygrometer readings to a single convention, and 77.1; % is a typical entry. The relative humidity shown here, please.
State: 20; %
